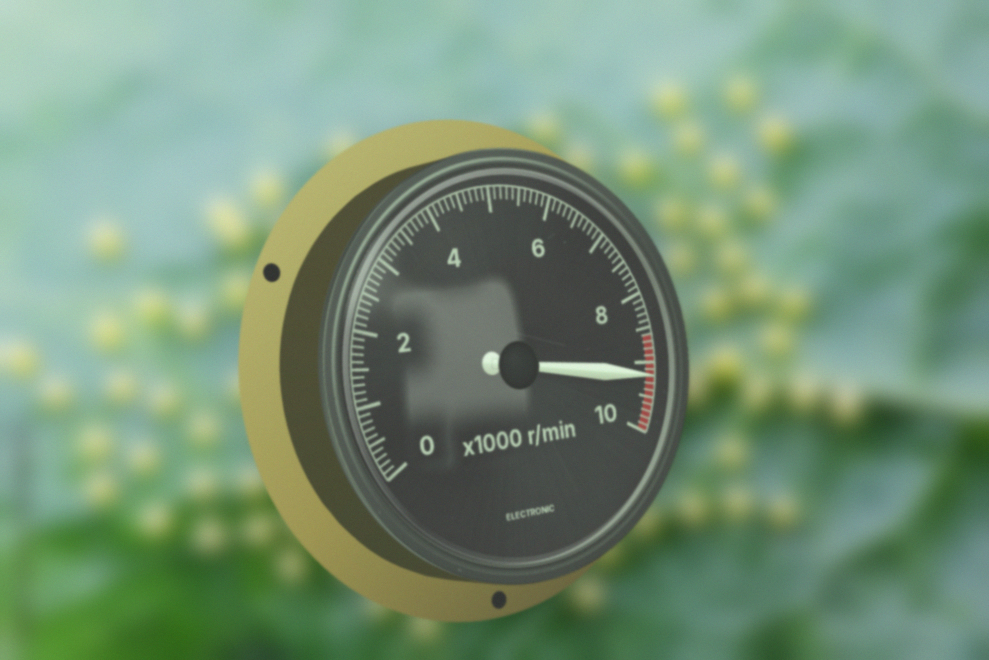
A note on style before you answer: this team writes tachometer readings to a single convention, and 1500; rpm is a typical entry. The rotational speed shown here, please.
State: 9200; rpm
